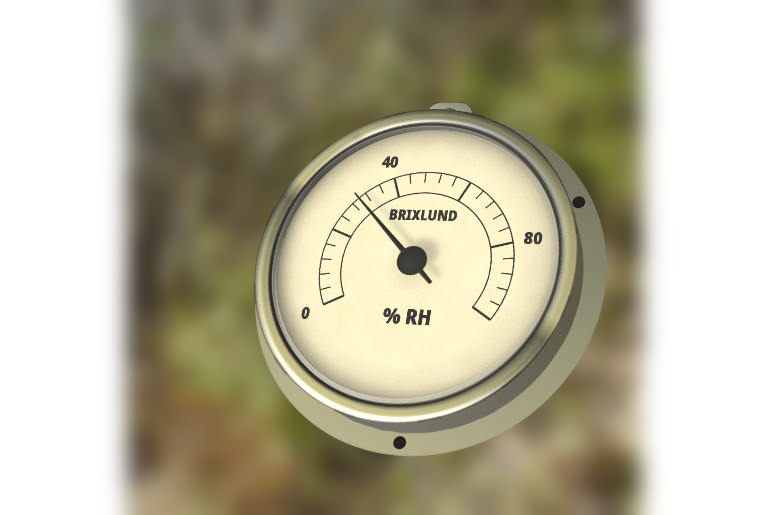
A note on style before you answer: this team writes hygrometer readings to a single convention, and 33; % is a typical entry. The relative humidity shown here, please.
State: 30; %
